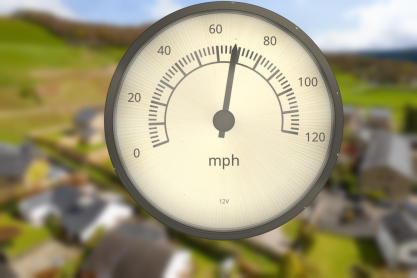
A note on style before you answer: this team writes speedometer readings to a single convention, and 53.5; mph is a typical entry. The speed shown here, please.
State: 68; mph
